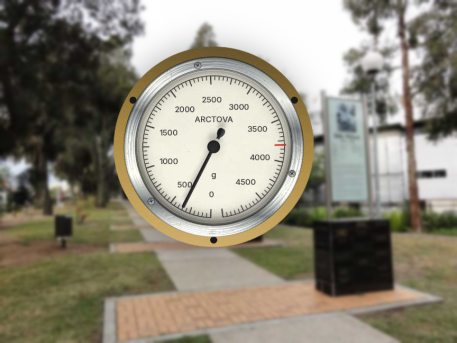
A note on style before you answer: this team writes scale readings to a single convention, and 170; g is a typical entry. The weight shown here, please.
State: 350; g
